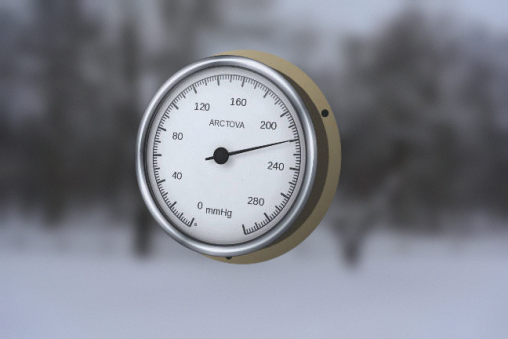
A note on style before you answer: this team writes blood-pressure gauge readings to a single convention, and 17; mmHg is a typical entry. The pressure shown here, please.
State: 220; mmHg
